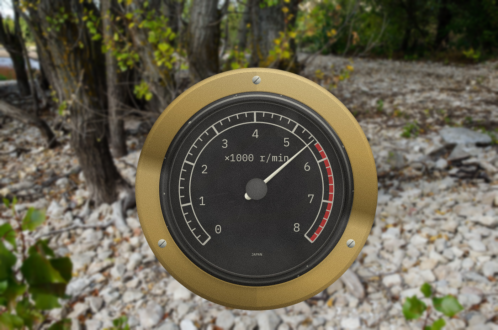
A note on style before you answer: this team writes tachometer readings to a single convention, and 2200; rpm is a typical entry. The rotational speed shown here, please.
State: 5500; rpm
